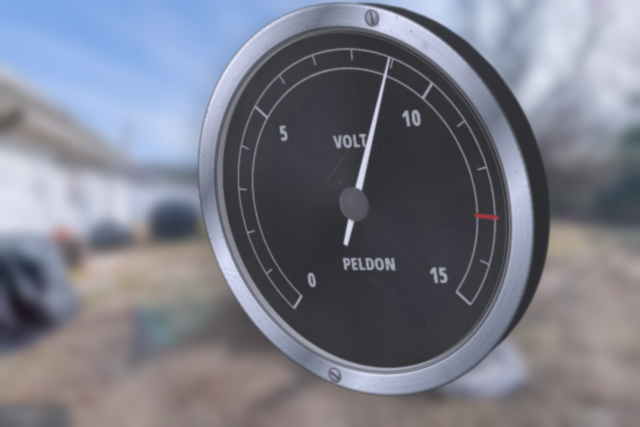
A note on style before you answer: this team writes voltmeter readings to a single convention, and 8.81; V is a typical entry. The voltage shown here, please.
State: 9; V
